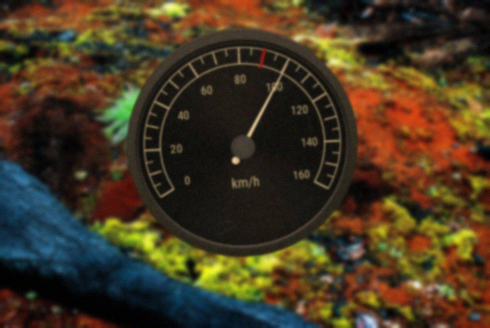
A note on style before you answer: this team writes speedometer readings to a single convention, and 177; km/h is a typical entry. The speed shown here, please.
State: 100; km/h
